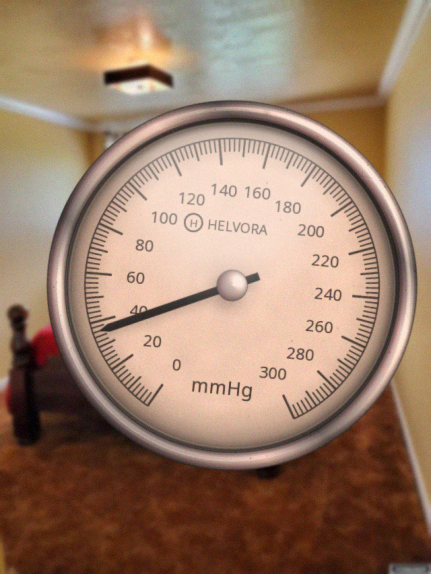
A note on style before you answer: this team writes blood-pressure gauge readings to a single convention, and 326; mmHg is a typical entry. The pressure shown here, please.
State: 36; mmHg
